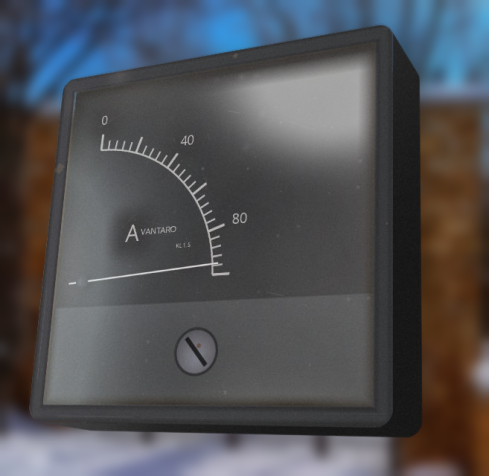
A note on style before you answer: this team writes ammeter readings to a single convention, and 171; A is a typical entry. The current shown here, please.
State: 96; A
